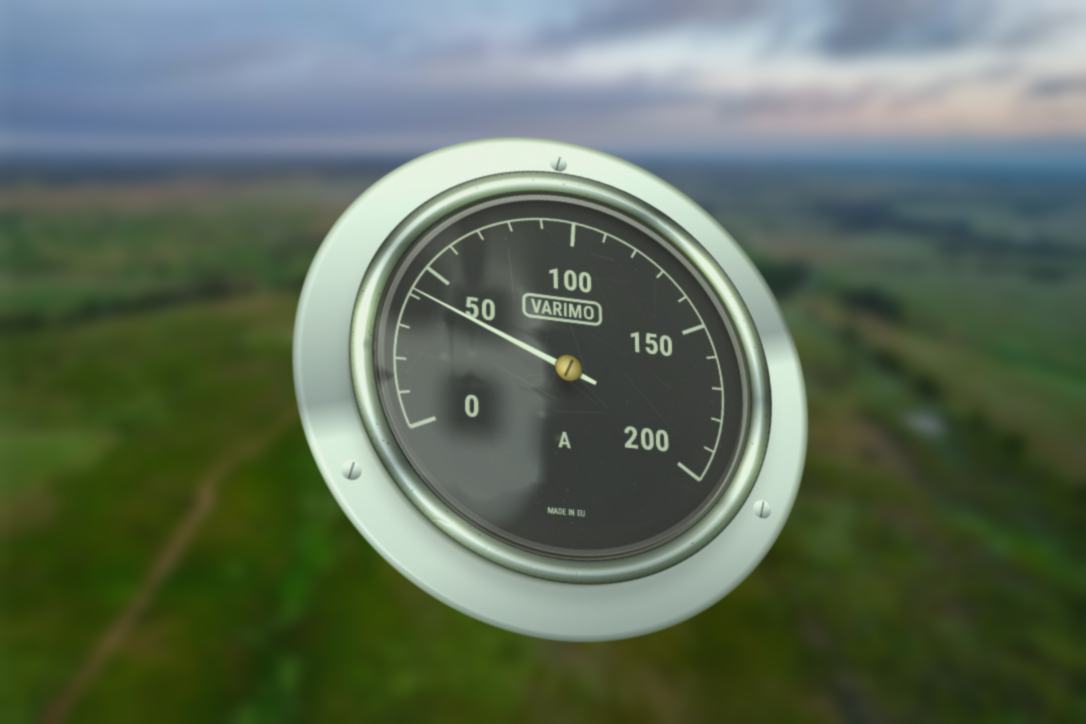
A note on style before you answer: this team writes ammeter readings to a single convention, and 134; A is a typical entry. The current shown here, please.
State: 40; A
